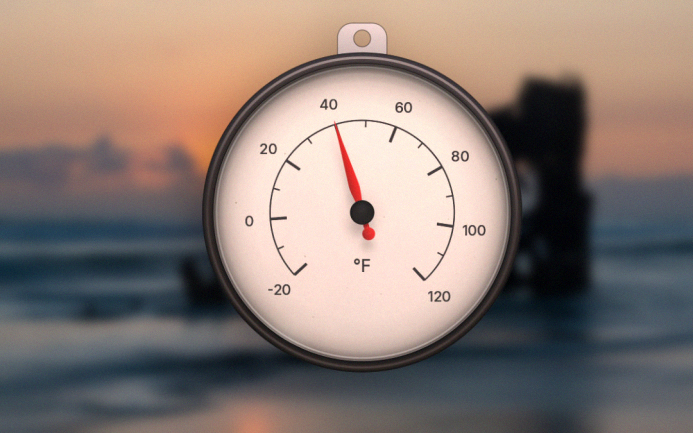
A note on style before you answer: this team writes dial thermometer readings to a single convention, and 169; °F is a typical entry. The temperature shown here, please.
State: 40; °F
